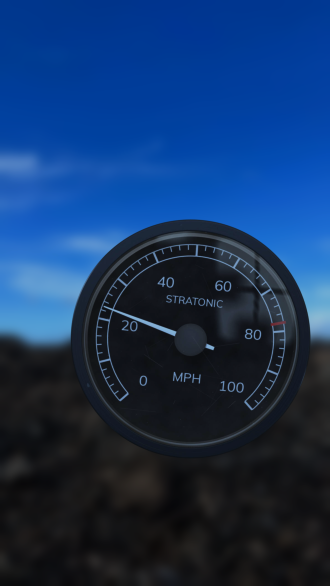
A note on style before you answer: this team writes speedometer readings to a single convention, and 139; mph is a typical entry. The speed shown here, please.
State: 23; mph
